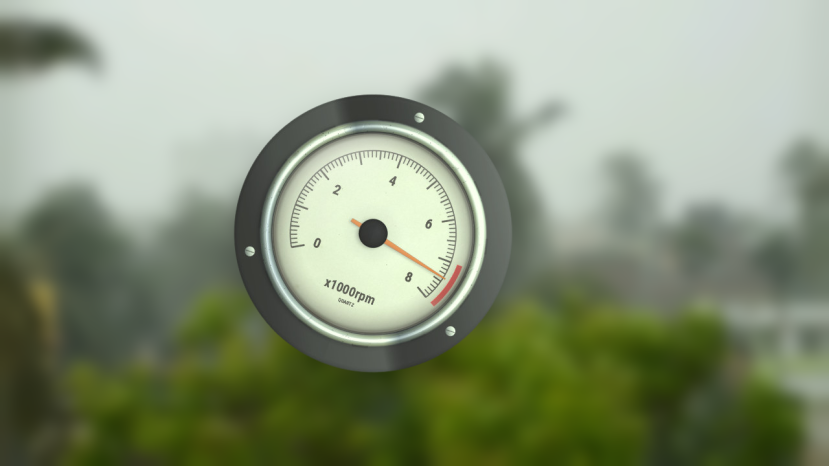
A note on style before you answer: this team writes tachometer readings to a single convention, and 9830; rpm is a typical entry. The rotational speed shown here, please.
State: 7400; rpm
